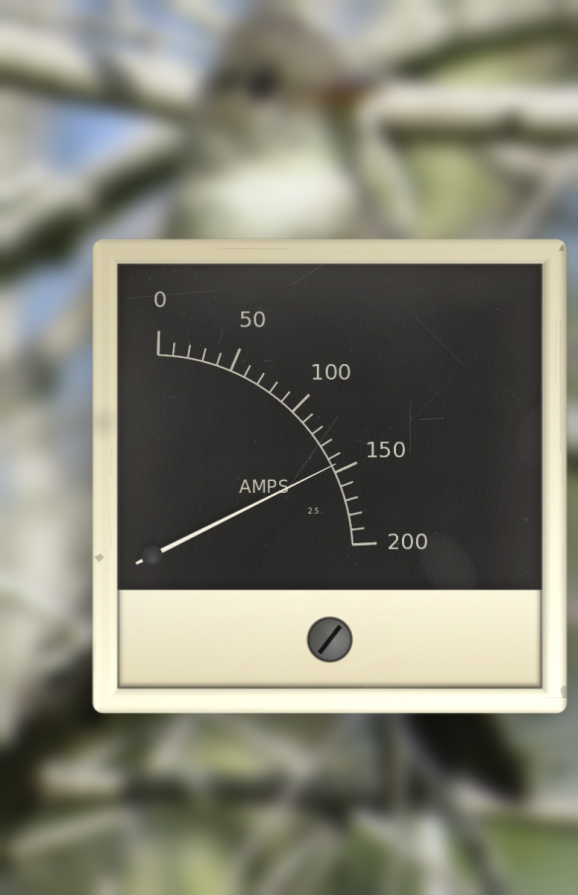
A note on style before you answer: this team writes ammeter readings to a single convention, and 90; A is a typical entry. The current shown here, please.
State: 145; A
